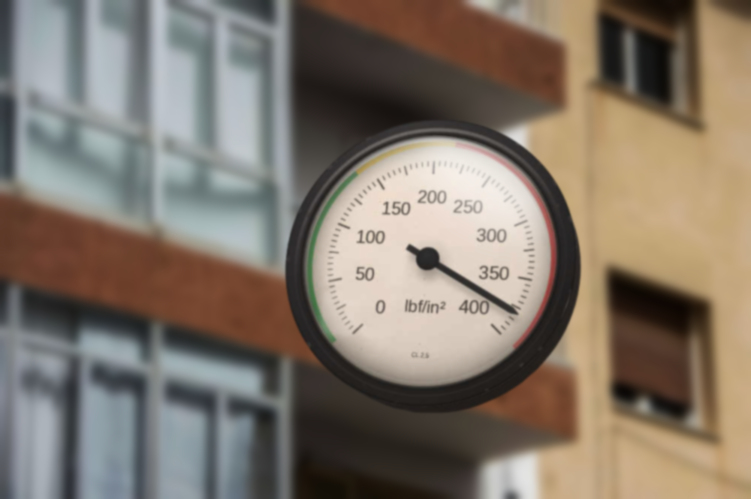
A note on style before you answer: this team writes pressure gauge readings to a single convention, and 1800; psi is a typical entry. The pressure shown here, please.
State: 380; psi
